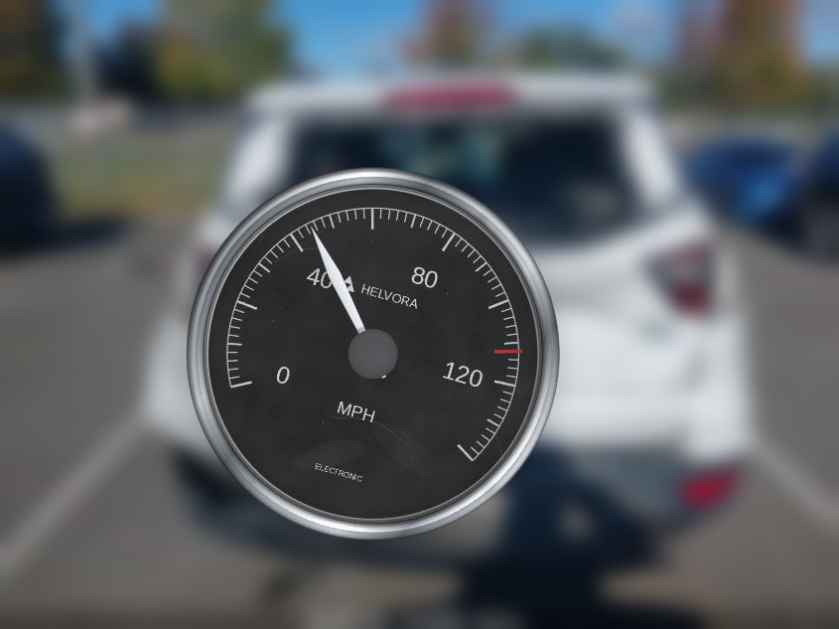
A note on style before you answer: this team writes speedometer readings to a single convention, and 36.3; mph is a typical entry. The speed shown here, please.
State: 45; mph
